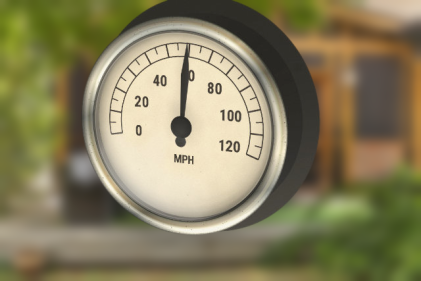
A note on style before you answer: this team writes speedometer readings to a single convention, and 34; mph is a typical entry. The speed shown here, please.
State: 60; mph
